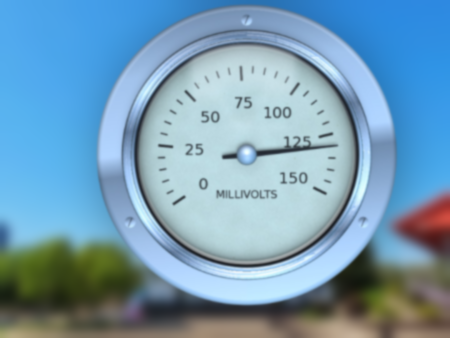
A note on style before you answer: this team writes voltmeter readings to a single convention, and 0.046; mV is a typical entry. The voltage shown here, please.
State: 130; mV
